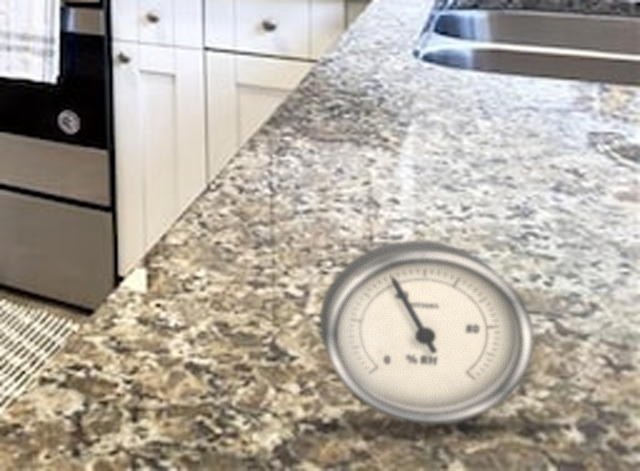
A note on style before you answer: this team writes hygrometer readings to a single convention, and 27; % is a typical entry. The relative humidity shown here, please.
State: 40; %
